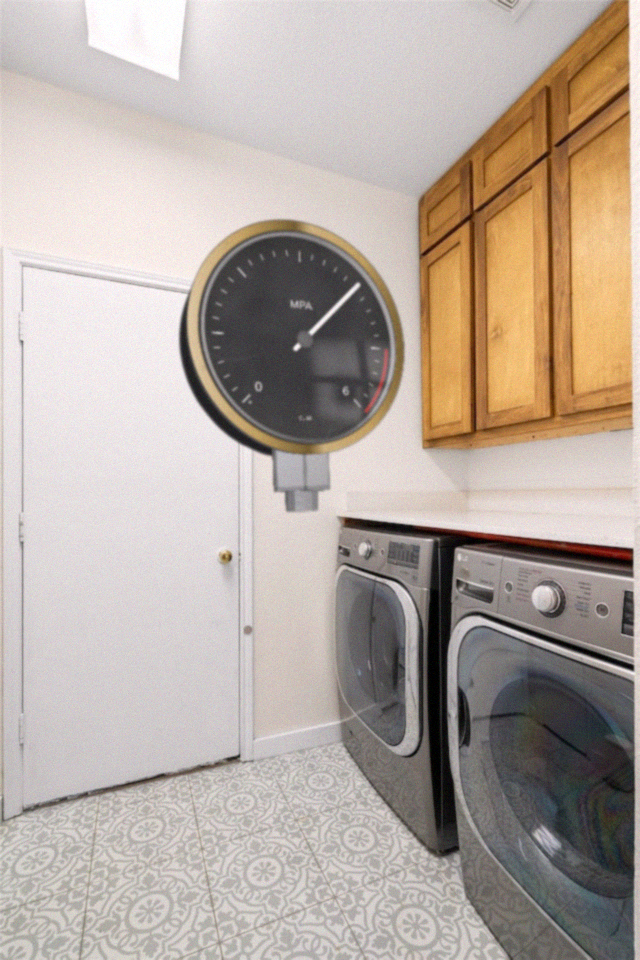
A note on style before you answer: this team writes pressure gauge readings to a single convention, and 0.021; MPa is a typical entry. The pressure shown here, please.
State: 4; MPa
